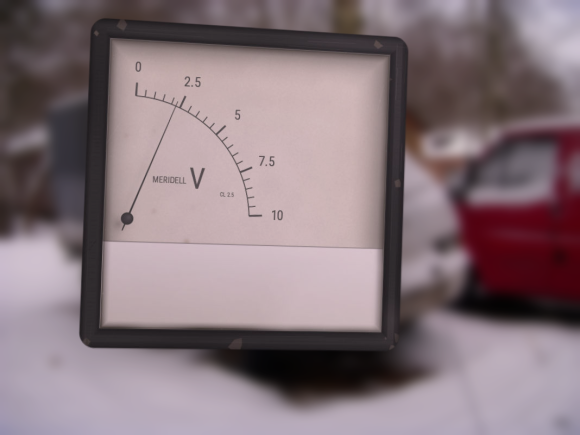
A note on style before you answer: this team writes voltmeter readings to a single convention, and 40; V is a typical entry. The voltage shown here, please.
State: 2.25; V
